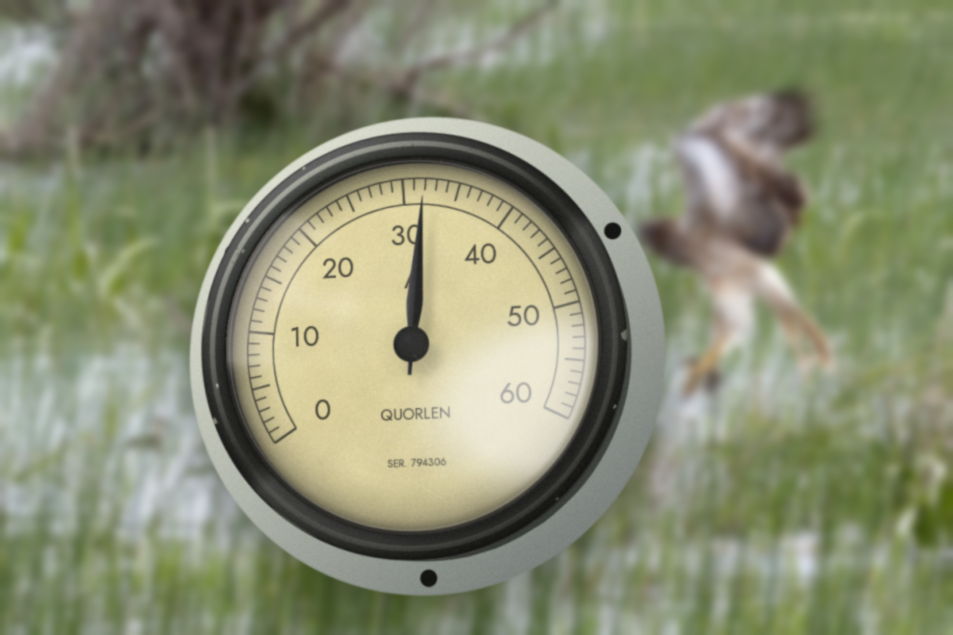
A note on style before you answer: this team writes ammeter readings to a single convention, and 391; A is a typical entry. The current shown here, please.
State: 32; A
